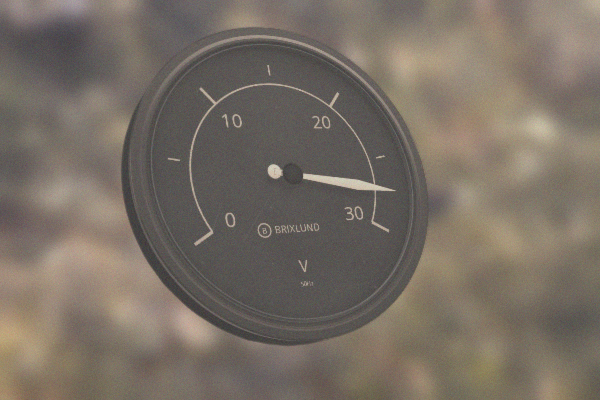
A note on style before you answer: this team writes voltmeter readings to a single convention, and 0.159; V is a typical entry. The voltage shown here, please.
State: 27.5; V
